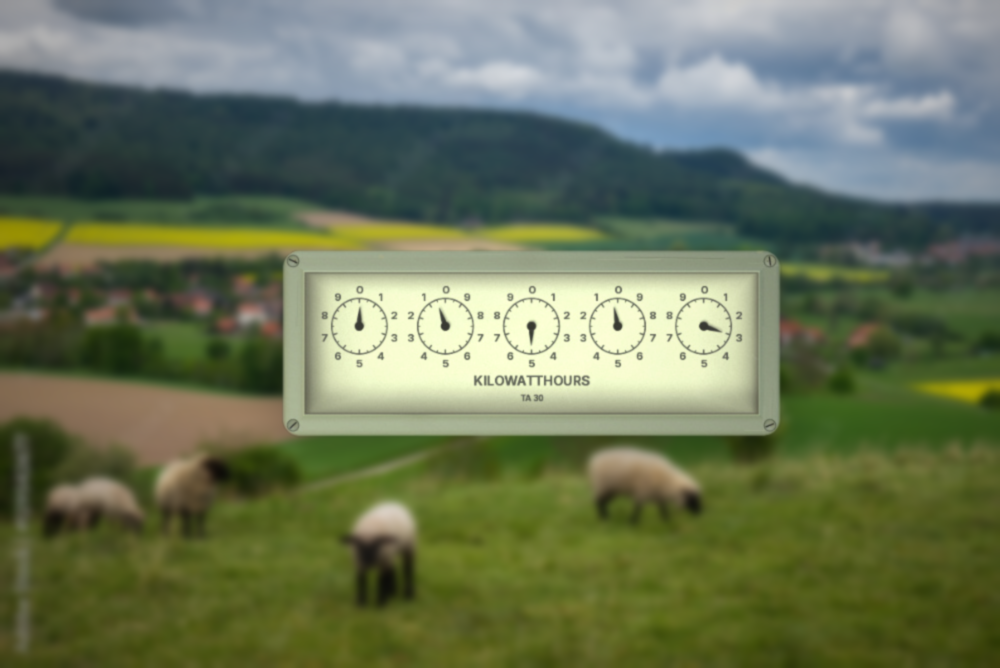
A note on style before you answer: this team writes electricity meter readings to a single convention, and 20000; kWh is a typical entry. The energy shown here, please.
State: 503; kWh
